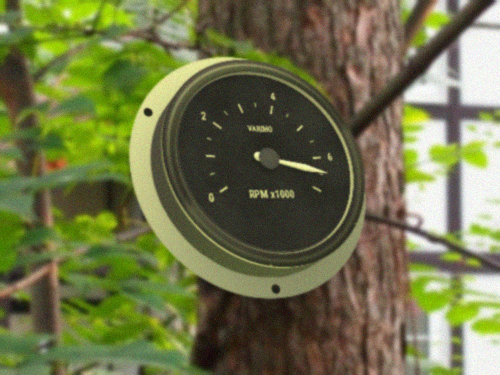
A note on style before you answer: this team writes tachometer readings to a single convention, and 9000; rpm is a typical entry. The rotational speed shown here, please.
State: 6500; rpm
